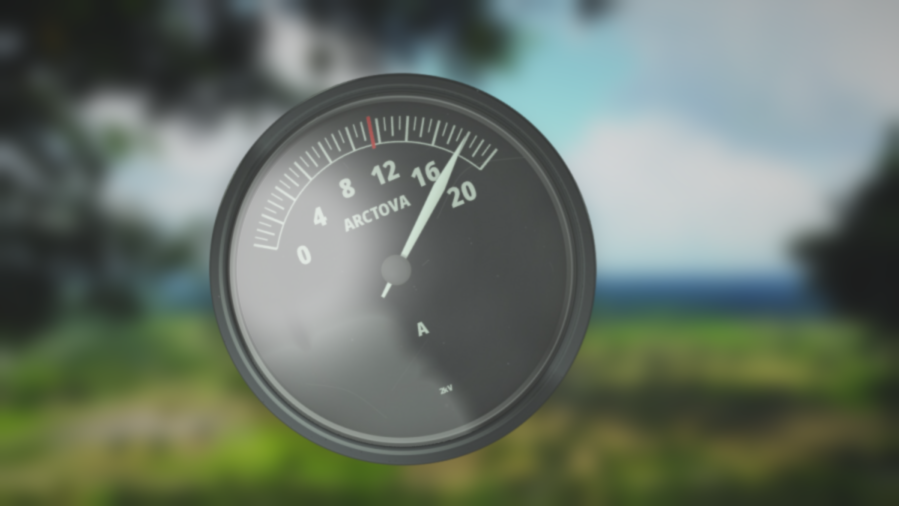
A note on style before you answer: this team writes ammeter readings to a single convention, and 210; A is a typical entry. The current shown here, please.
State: 18; A
